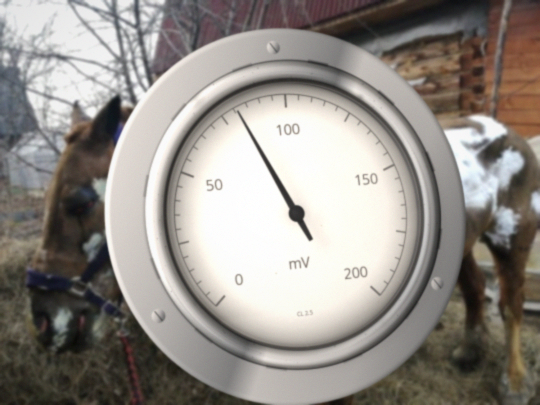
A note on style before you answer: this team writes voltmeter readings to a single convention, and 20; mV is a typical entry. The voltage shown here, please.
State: 80; mV
